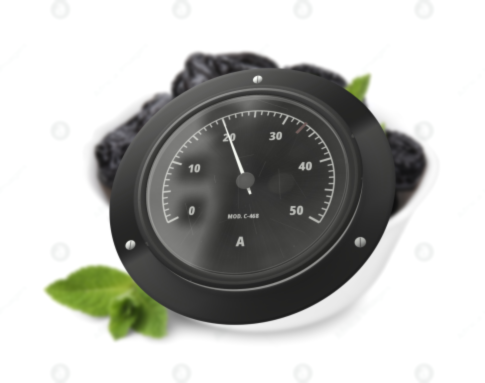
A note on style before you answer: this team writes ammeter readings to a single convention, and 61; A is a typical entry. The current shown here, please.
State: 20; A
